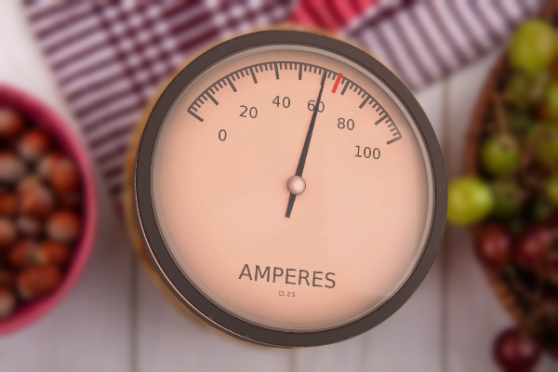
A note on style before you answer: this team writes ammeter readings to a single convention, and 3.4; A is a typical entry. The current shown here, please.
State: 60; A
